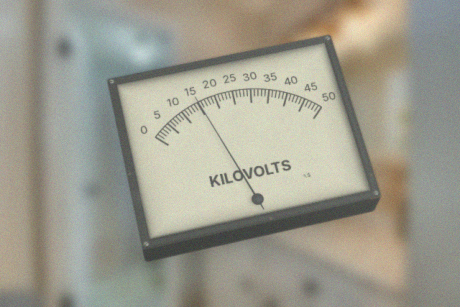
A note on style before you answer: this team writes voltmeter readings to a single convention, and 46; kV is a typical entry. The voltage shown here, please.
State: 15; kV
